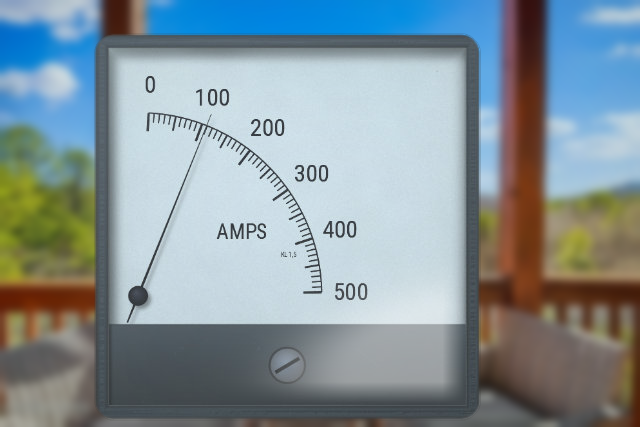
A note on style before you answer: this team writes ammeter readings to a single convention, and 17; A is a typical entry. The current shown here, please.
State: 110; A
